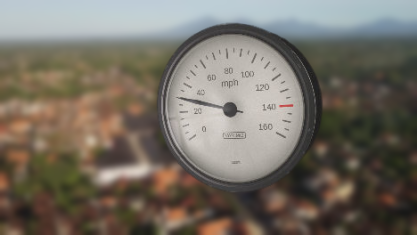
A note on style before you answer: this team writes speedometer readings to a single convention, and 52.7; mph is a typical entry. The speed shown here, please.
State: 30; mph
